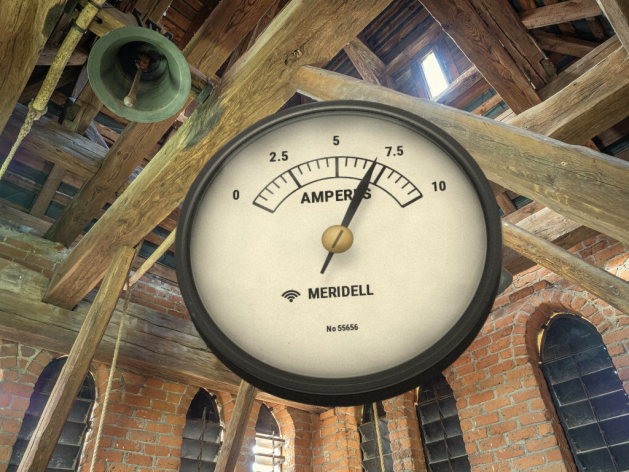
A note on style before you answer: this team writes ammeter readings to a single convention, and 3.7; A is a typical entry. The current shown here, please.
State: 7; A
